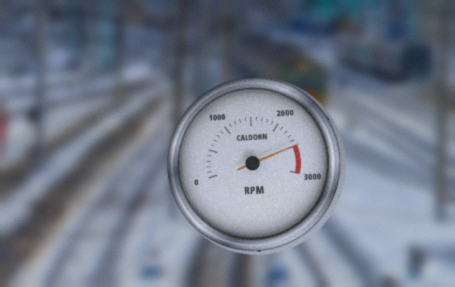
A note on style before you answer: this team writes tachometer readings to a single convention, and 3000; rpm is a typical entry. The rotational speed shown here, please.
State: 2500; rpm
